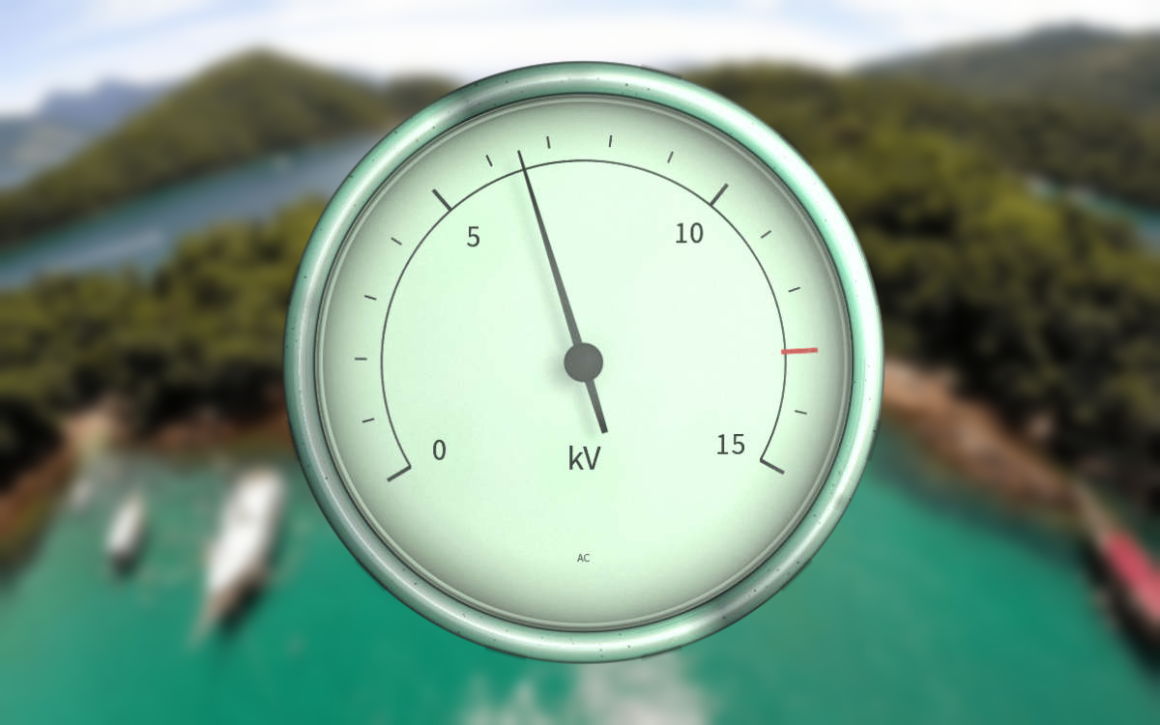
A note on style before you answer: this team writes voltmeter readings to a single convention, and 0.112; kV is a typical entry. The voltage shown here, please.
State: 6.5; kV
